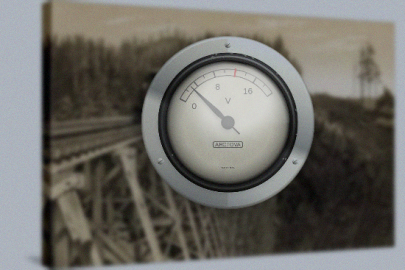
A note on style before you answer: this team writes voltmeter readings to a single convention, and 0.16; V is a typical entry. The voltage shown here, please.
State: 3; V
